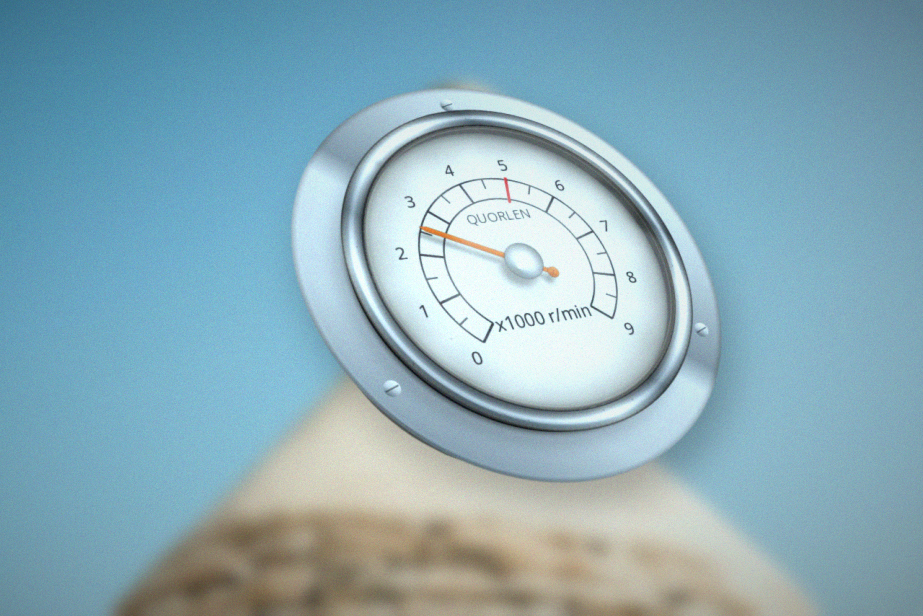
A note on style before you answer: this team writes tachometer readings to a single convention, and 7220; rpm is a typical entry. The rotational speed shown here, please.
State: 2500; rpm
